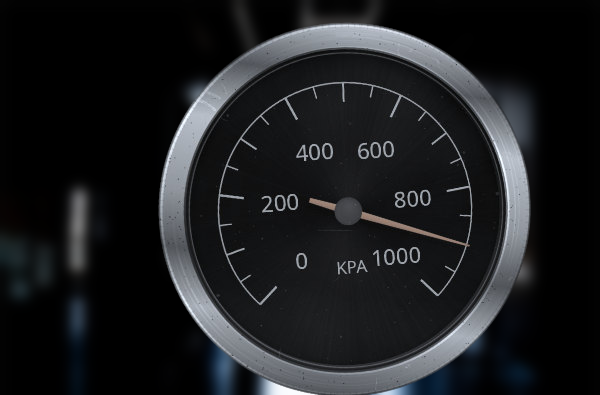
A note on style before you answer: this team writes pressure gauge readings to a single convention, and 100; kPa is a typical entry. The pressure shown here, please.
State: 900; kPa
